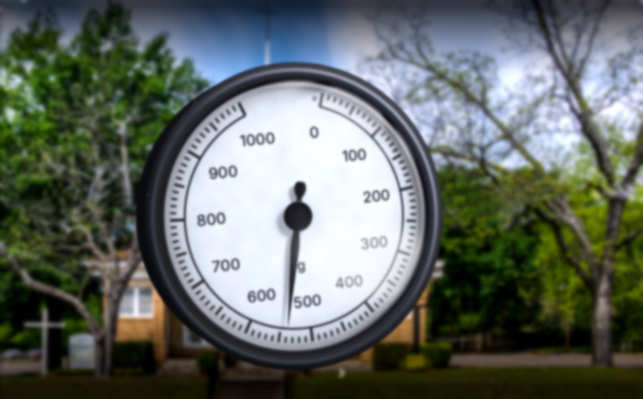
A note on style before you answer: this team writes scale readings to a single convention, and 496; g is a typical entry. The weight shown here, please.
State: 540; g
